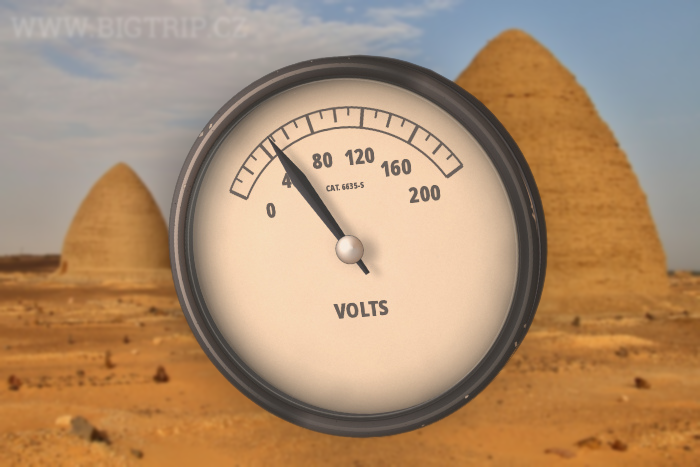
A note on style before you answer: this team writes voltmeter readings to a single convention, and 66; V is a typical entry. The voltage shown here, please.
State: 50; V
